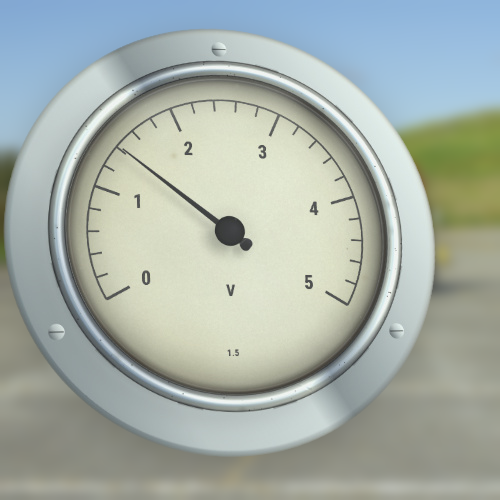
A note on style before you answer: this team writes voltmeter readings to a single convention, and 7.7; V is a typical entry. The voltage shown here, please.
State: 1.4; V
